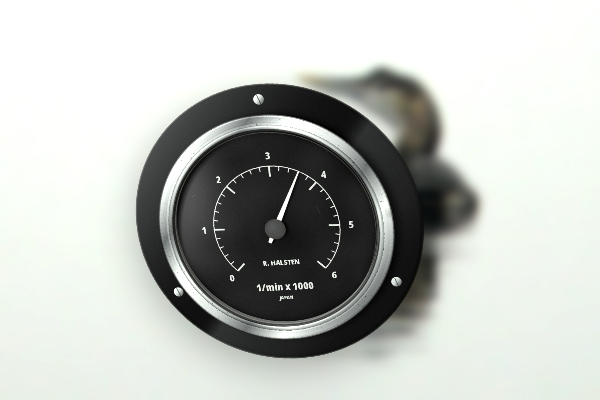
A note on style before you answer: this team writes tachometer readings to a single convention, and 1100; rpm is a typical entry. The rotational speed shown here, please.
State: 3600; rpm
